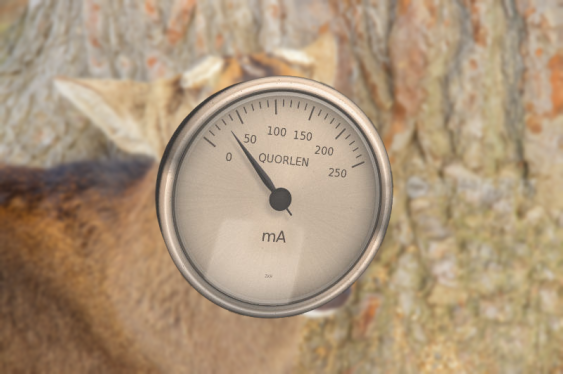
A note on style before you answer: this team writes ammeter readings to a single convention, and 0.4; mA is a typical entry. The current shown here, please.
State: 30; mA
